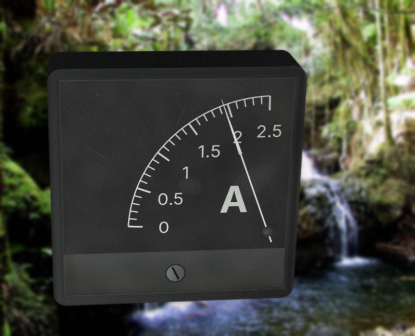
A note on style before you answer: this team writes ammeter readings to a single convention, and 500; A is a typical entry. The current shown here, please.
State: 1.95; A
